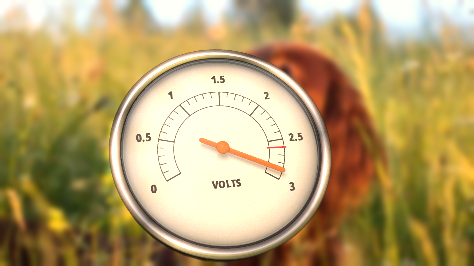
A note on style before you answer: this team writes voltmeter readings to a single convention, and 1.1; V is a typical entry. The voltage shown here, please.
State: 2.9; V
